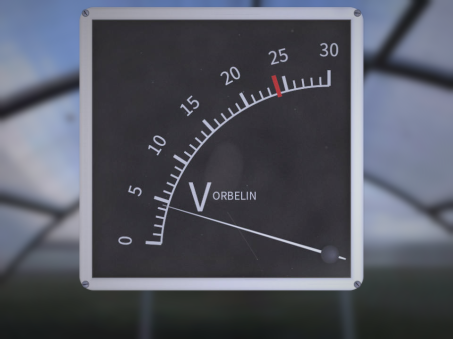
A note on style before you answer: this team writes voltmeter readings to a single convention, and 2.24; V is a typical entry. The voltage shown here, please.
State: 4.5; V
